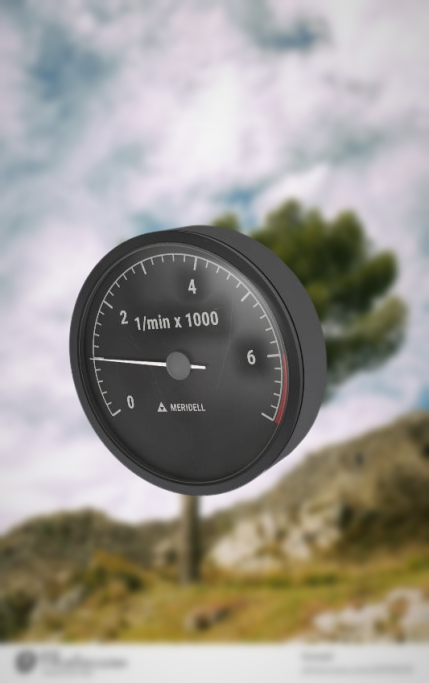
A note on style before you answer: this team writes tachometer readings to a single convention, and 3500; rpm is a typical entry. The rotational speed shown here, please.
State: 1000; rpm
